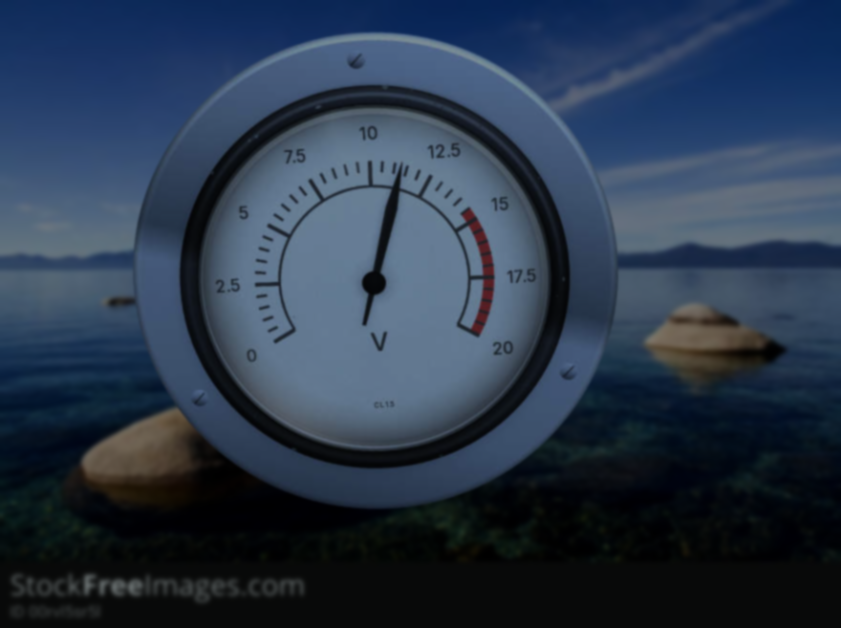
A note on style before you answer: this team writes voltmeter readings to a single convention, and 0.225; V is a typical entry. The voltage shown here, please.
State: 11.25; V
